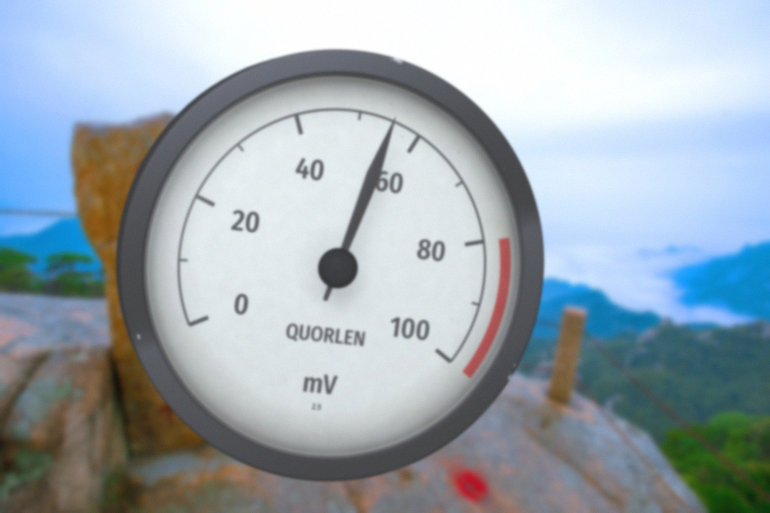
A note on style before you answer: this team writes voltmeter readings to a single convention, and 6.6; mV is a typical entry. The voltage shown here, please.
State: 55; mV
